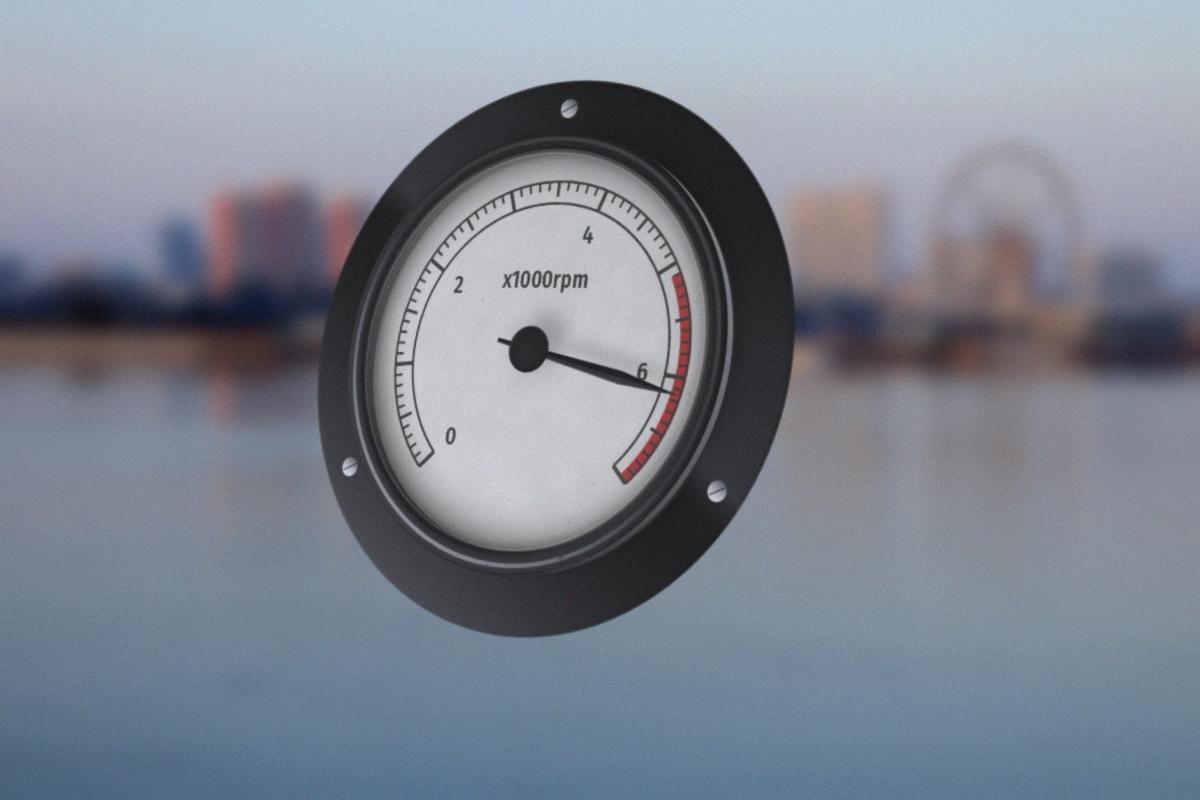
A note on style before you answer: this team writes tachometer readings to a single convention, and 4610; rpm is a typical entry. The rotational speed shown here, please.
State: 6150; rpm
